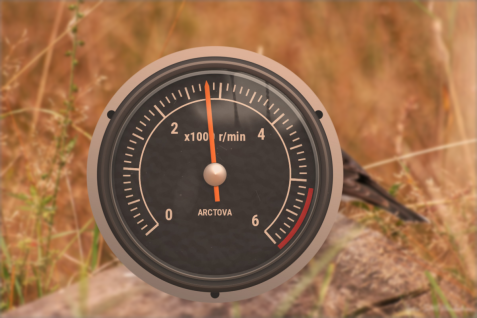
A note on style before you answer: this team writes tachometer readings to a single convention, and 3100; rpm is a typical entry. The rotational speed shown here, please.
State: 2800; rpm
